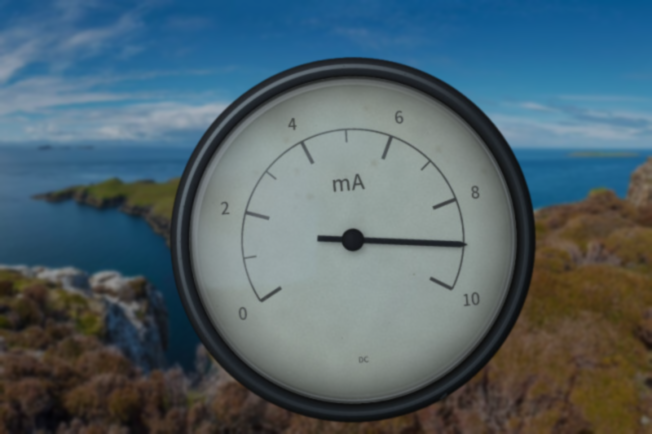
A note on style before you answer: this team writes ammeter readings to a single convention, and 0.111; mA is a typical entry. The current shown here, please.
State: 9; mA
